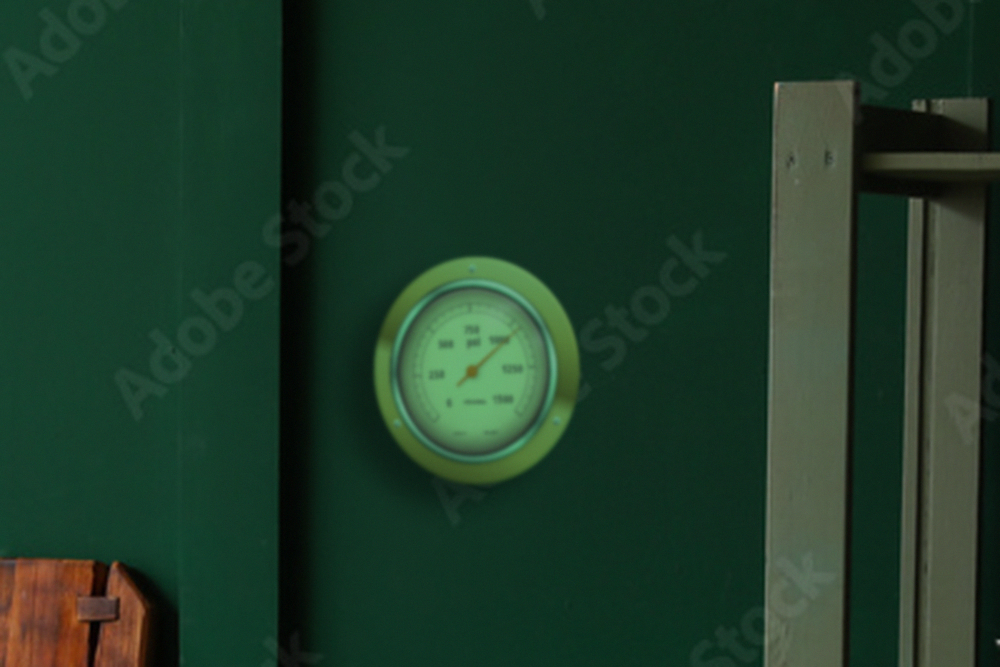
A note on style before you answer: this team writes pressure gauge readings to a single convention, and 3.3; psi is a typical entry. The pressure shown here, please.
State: 1050; psi
